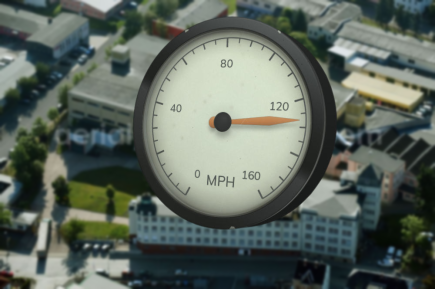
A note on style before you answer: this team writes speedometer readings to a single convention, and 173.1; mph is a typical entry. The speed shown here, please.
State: 127.5; mph
